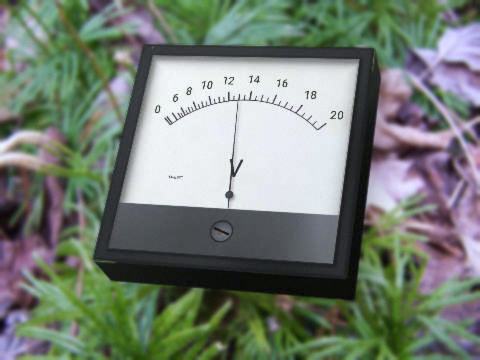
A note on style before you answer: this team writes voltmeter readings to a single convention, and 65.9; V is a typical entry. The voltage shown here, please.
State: 13; V
